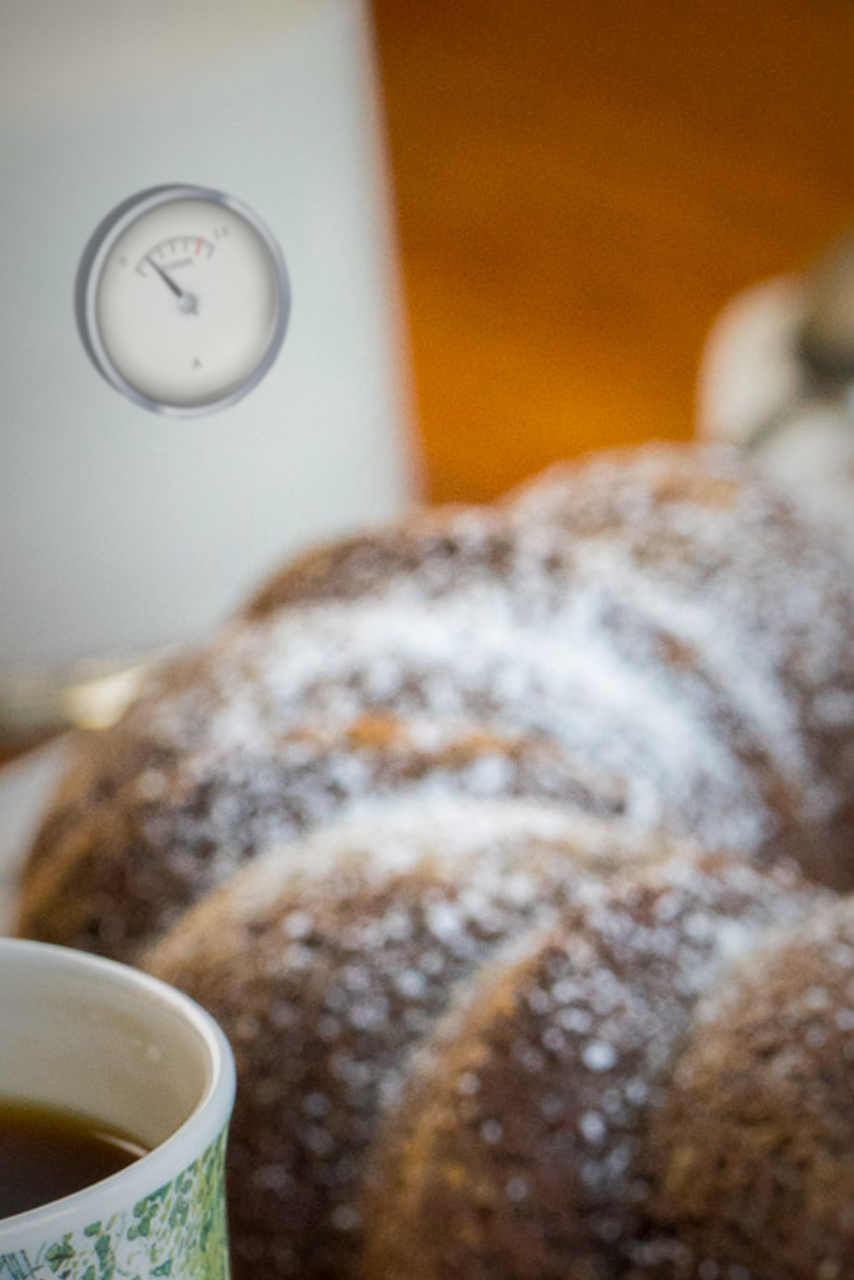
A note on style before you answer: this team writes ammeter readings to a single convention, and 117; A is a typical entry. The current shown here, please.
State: 0.25; A
